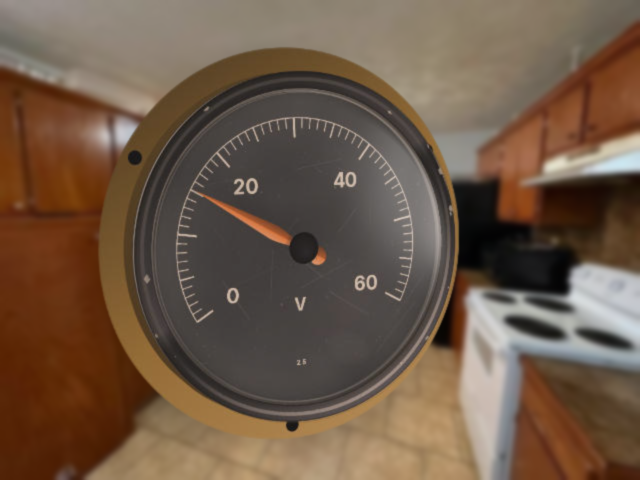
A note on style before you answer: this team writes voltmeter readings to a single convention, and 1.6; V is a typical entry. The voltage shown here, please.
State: 15; V
